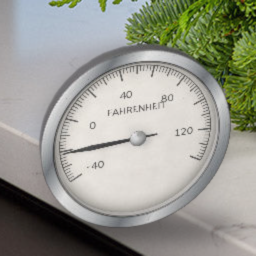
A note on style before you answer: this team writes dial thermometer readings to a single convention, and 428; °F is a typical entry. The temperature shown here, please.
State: -20; °F
